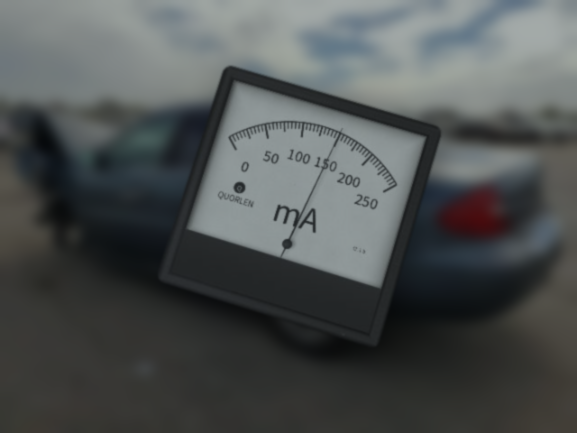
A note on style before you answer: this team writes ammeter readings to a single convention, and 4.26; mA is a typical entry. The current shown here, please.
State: 150; mA
